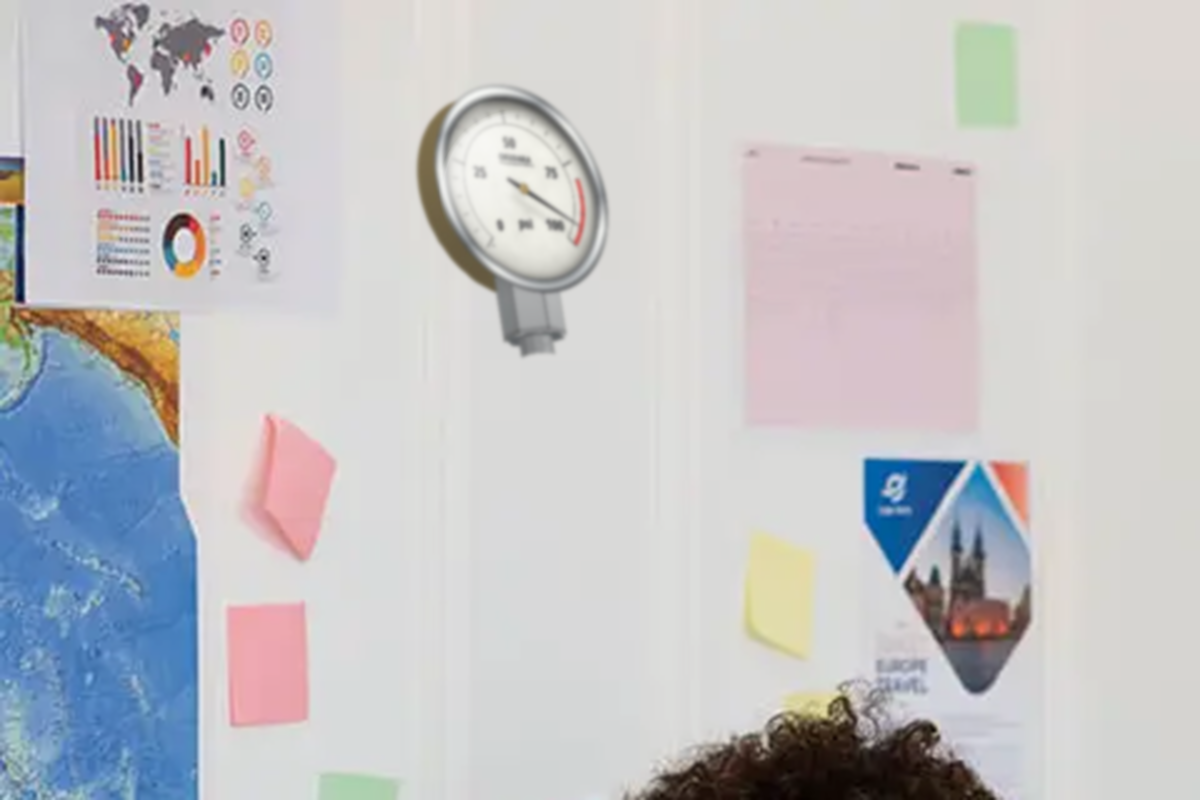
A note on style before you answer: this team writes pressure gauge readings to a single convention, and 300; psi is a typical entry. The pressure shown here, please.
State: 95; psi
